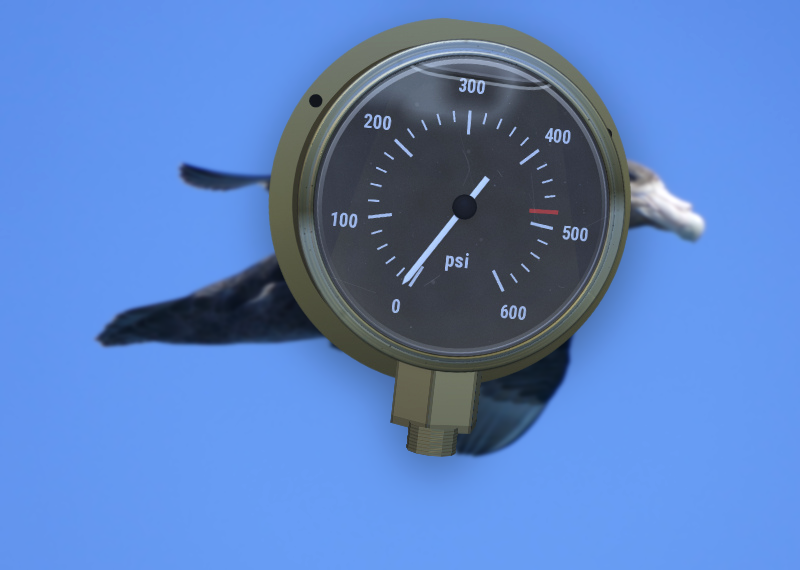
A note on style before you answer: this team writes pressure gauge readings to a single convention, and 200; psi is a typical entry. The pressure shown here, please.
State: 10; psi
